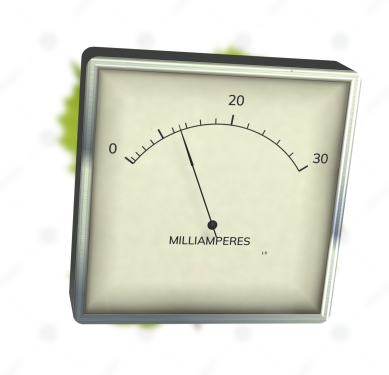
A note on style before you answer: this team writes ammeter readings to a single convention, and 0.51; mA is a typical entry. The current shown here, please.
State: 13; mA
